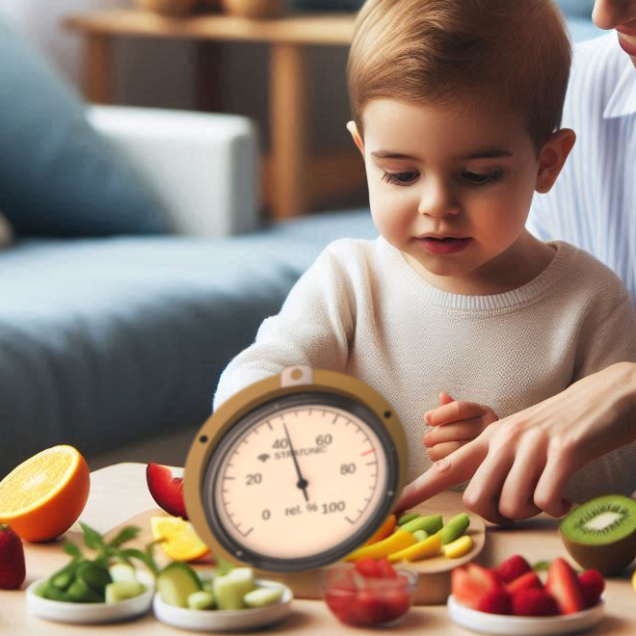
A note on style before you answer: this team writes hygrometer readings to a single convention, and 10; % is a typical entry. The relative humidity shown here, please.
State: 44; %
